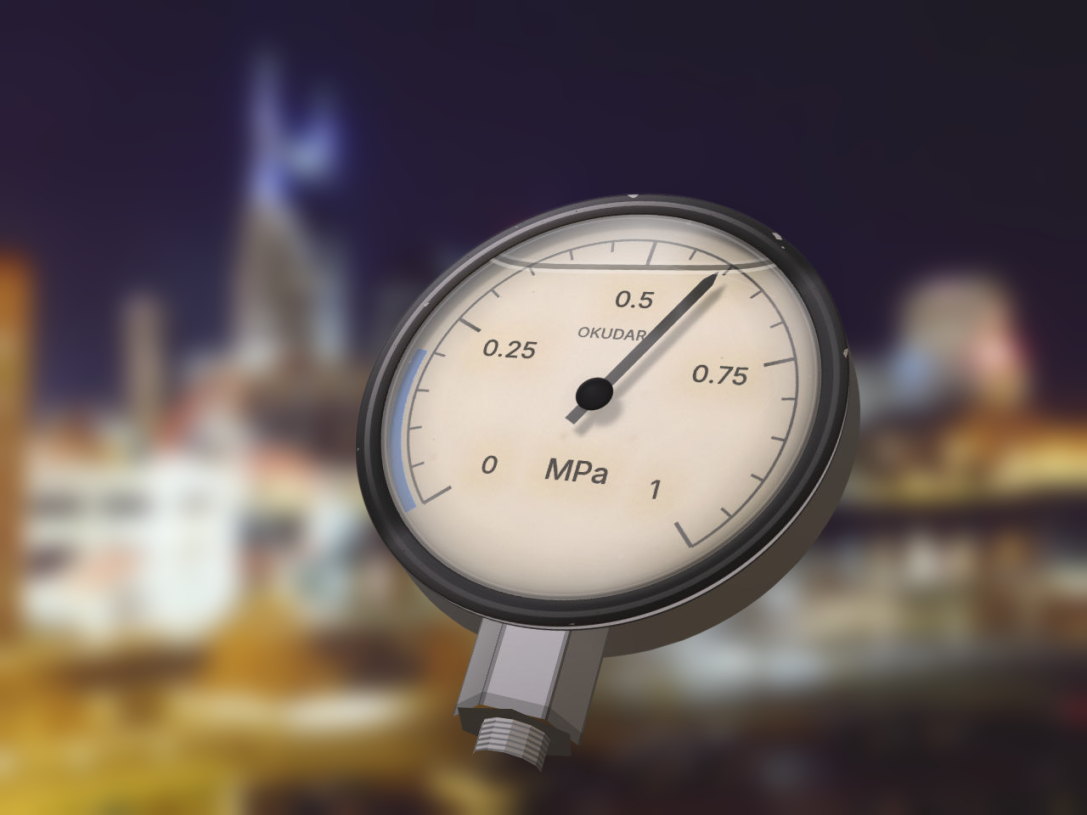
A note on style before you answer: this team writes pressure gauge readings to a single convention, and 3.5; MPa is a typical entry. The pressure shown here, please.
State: 0.6; MPa
